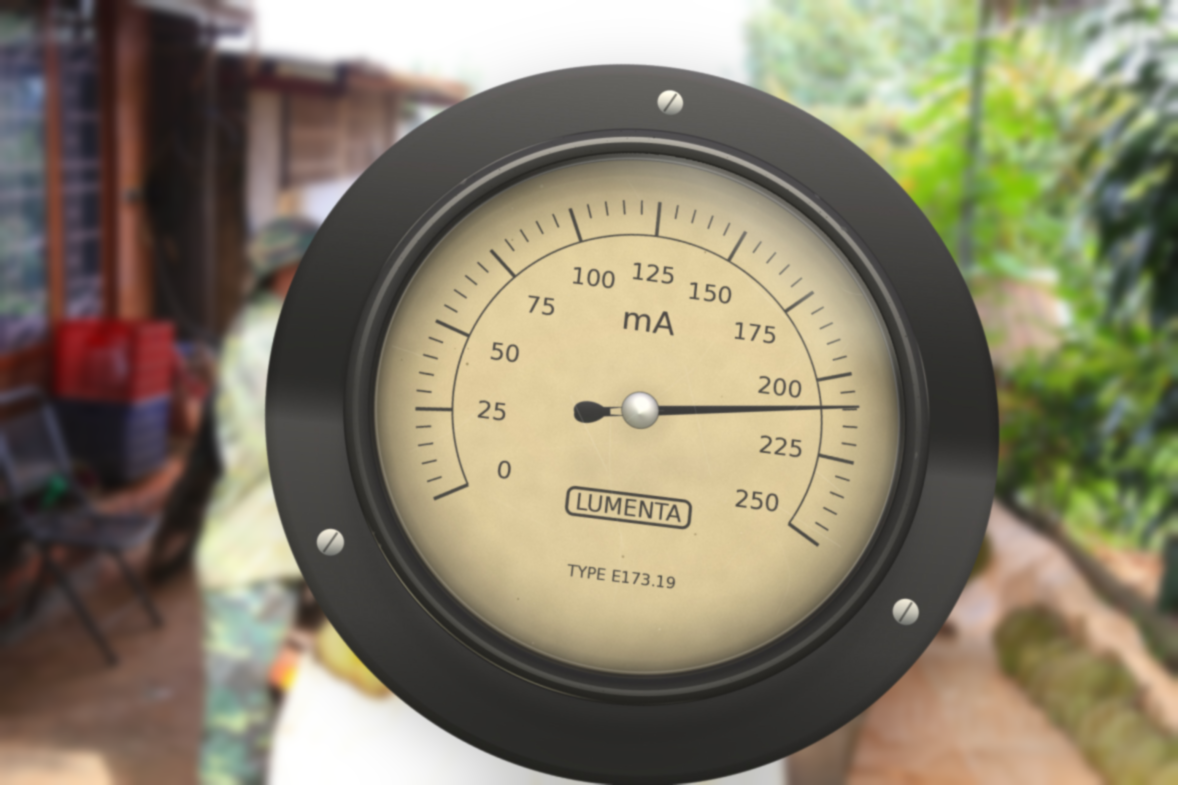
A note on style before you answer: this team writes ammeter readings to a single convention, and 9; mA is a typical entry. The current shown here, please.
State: 210; mA
